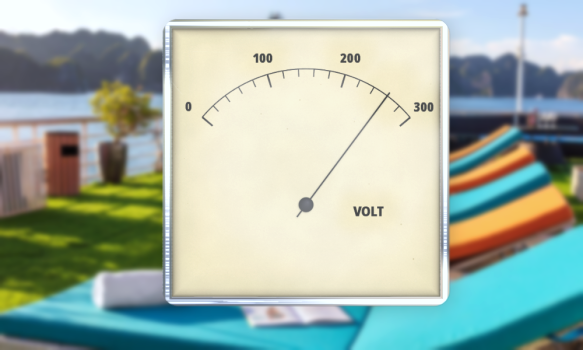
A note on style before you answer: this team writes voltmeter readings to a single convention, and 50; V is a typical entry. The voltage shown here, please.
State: 260; V
